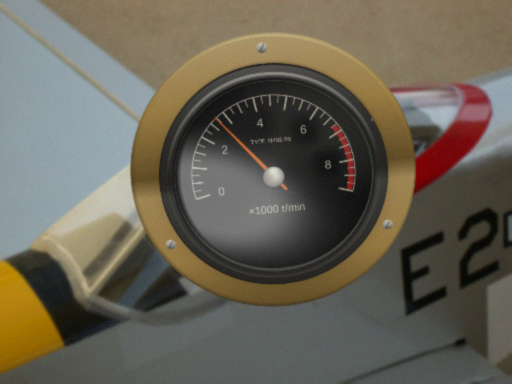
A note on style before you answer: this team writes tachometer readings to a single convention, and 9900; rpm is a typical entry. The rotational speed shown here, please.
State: 2750; rpm
